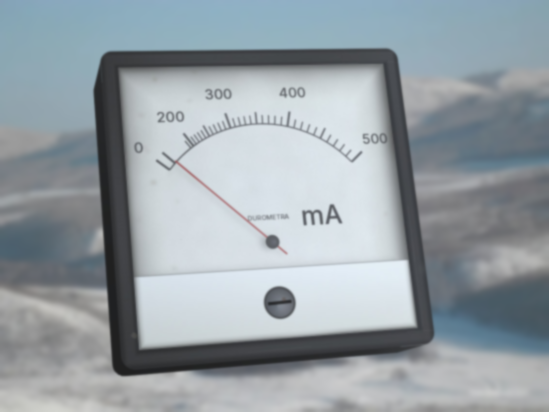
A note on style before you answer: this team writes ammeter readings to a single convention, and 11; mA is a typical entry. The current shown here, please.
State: 100; mA
